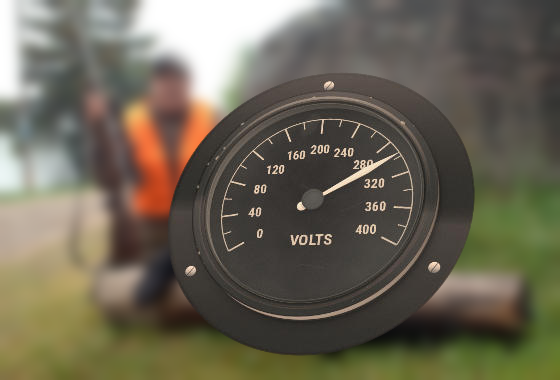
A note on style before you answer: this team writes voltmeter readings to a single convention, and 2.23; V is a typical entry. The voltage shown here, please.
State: 300; V
